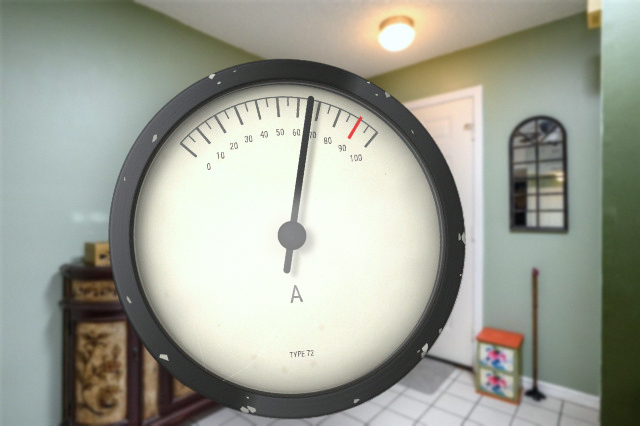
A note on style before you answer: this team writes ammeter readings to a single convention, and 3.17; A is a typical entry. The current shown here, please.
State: 65; A
